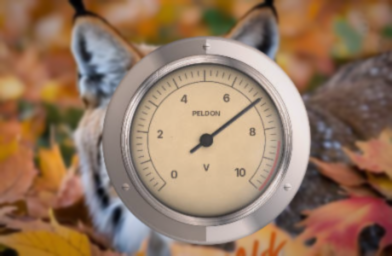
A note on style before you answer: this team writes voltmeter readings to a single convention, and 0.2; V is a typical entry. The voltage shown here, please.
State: 7; V
